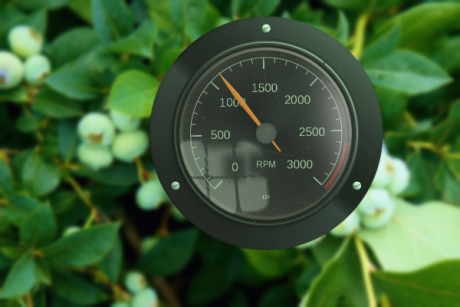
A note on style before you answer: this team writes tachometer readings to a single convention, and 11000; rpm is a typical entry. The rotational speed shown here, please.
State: 1100; rpm
